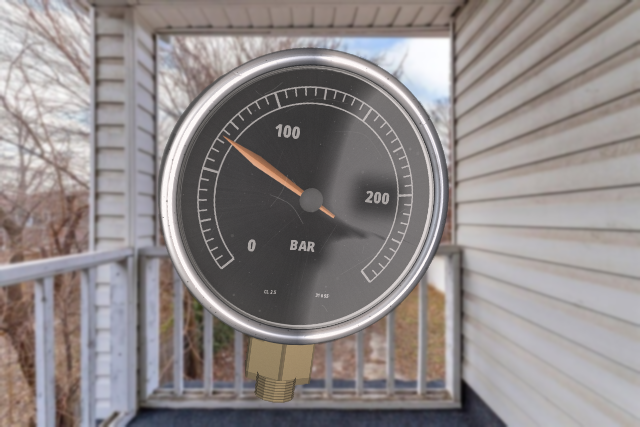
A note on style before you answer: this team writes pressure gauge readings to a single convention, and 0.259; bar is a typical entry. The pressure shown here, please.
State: 67.5; bar
